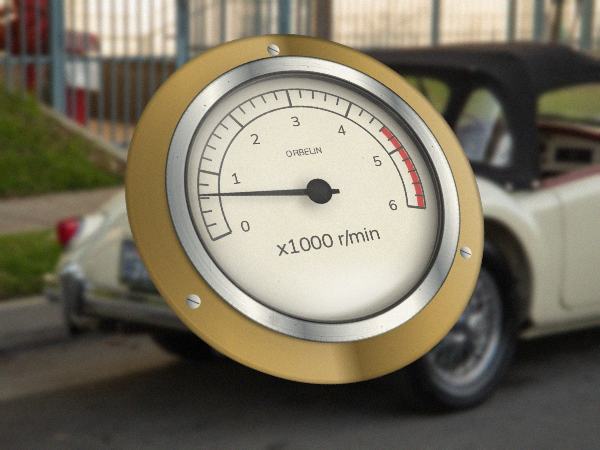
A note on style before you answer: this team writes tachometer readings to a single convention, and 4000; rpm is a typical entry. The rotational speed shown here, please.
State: 600; rpm
